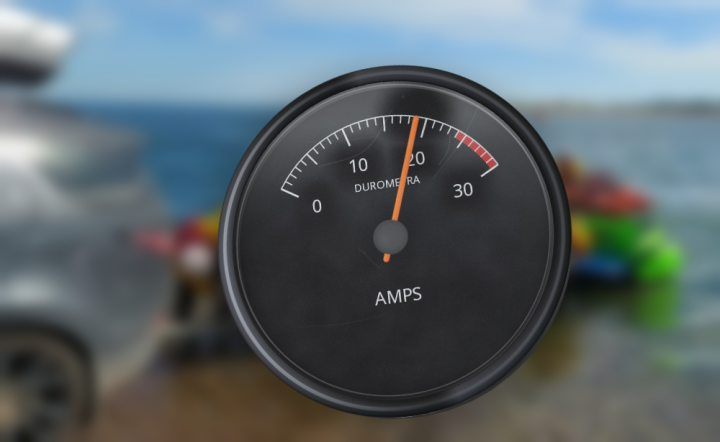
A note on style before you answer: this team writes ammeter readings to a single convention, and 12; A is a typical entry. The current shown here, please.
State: 19; A
